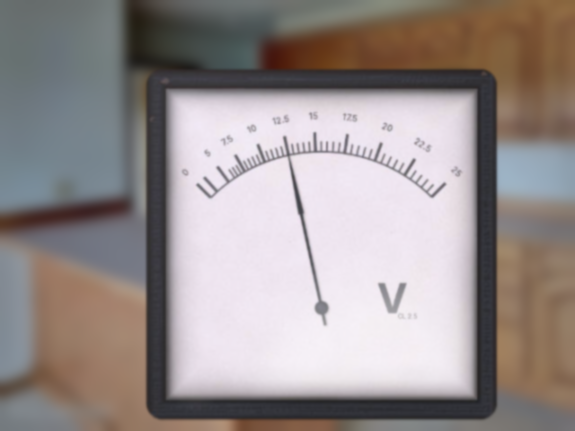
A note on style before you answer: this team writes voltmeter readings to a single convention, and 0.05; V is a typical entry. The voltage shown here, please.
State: 12.5; V
